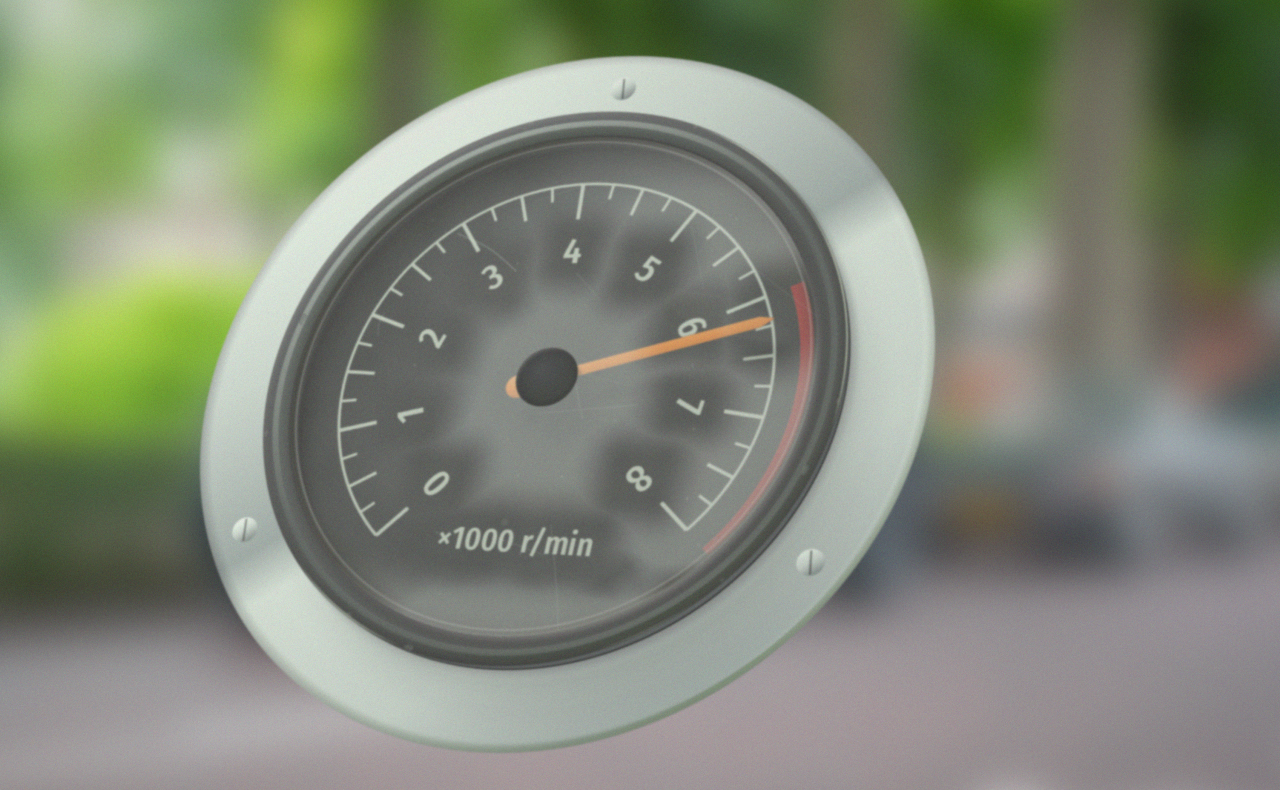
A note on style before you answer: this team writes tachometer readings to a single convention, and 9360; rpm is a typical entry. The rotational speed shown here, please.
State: 6250; rpm
